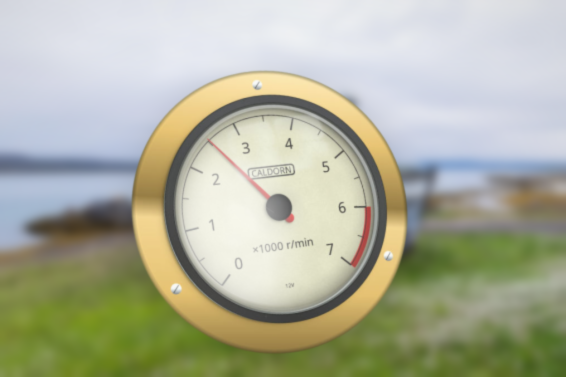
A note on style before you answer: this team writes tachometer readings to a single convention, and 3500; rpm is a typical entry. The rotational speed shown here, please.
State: 2500; rpm
